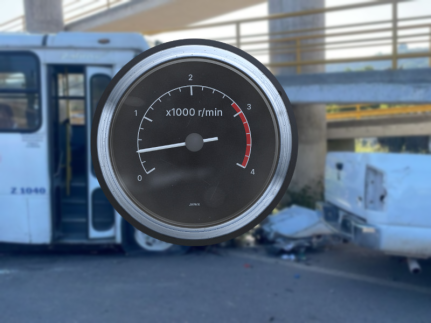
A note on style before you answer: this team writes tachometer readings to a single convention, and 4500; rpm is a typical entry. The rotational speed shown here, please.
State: 400; rpm
